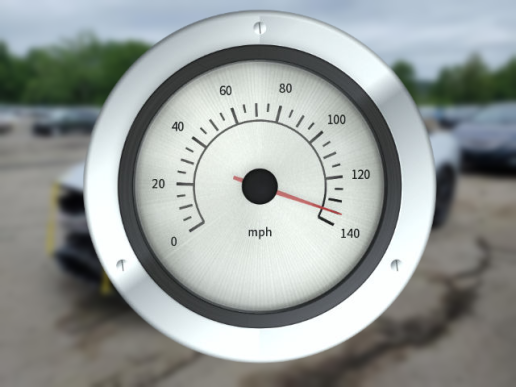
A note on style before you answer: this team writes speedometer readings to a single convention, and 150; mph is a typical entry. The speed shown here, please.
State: 135; mph
